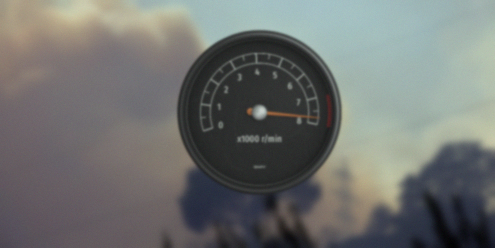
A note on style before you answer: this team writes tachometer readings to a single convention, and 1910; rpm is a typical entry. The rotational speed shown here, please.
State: 7750; rpm
